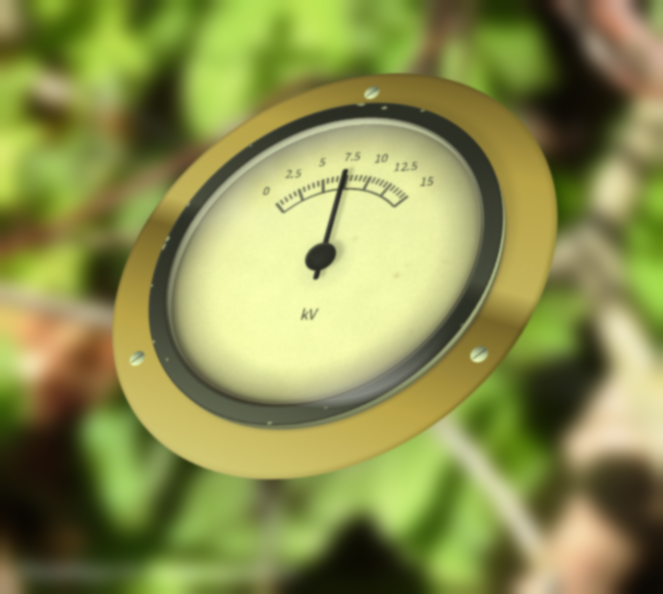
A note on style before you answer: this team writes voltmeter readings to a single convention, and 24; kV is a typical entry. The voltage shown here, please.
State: 7.5; kV
